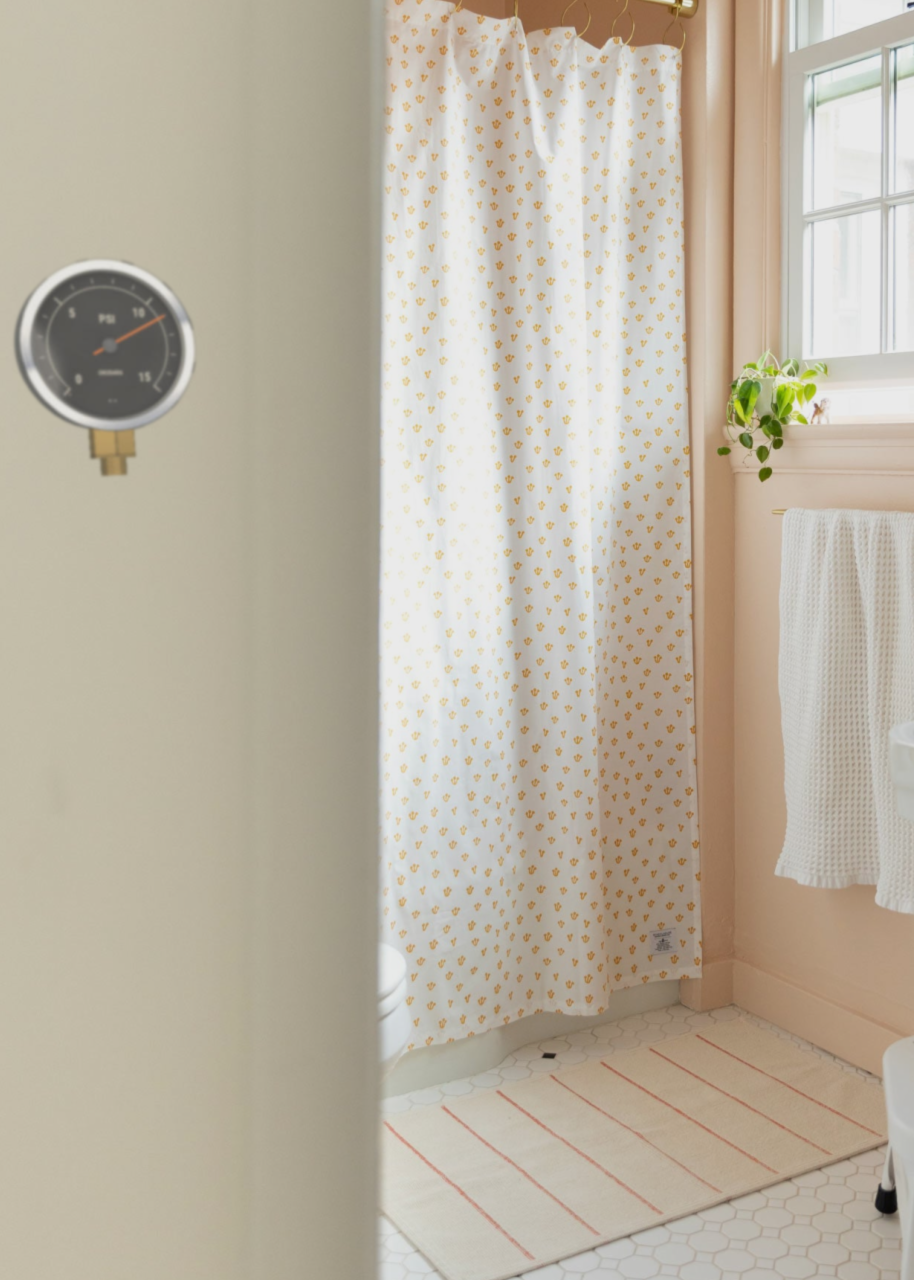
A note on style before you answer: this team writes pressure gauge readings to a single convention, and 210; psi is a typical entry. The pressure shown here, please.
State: 11; psi
